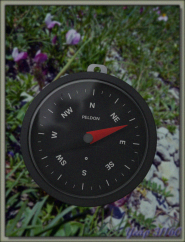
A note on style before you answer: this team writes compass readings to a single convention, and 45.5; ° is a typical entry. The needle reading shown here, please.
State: 65; °
